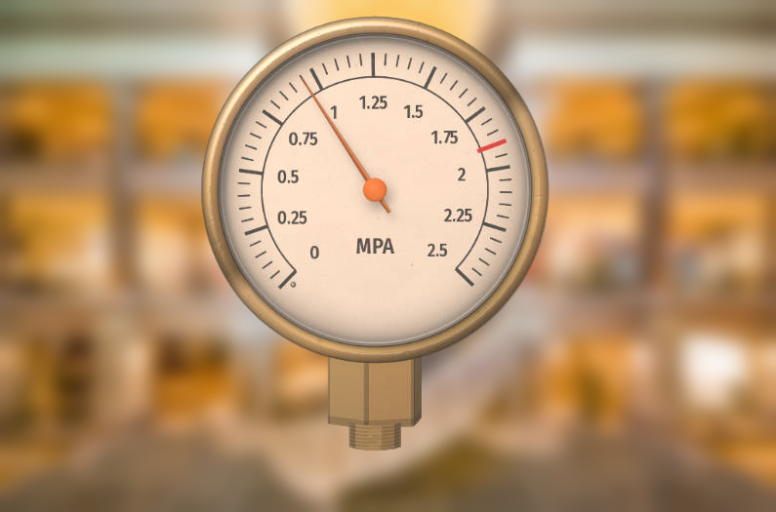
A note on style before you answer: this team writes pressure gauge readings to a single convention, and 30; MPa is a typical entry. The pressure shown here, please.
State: 0.95; MPa
